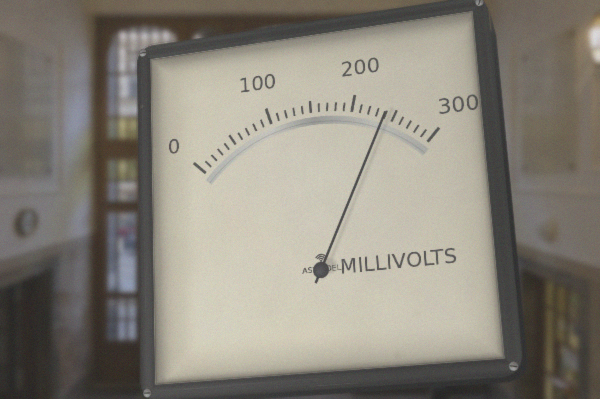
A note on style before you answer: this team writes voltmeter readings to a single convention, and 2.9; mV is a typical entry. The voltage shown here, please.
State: 240; mV
